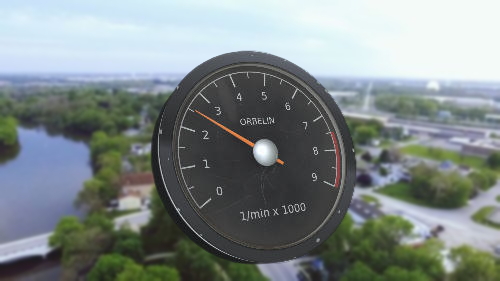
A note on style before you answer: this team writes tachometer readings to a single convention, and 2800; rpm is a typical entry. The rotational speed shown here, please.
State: 2500; rpm
